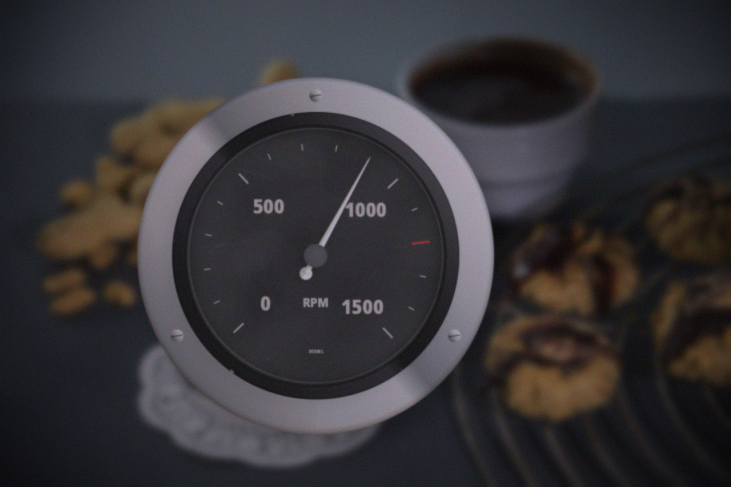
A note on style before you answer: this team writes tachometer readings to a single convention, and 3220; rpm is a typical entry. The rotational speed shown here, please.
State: 900; rpm
